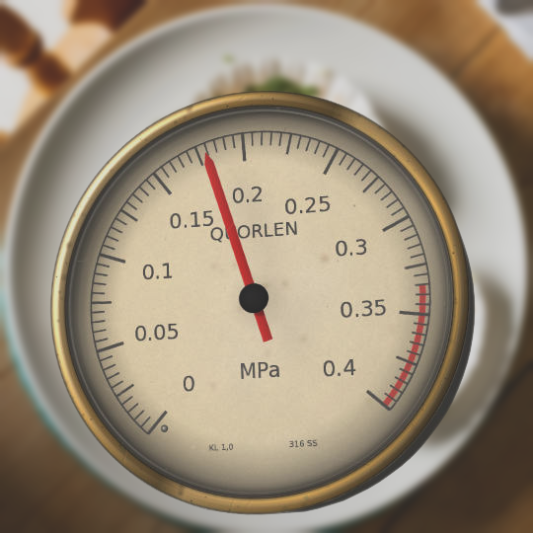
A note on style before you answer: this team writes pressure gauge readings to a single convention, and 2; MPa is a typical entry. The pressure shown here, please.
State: 0.18; MPa
